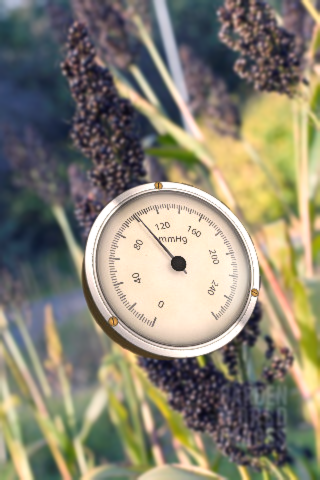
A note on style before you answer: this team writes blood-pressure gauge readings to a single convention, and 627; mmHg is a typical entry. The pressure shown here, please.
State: 100; mmHg
